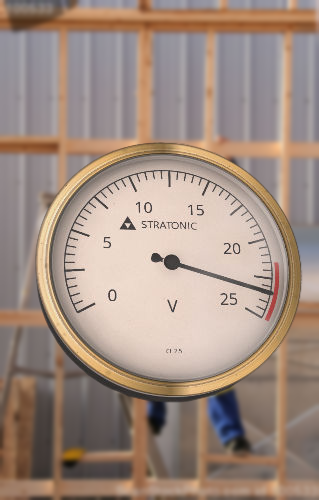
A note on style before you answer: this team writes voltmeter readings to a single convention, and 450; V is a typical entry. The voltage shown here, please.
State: 23.5; V
